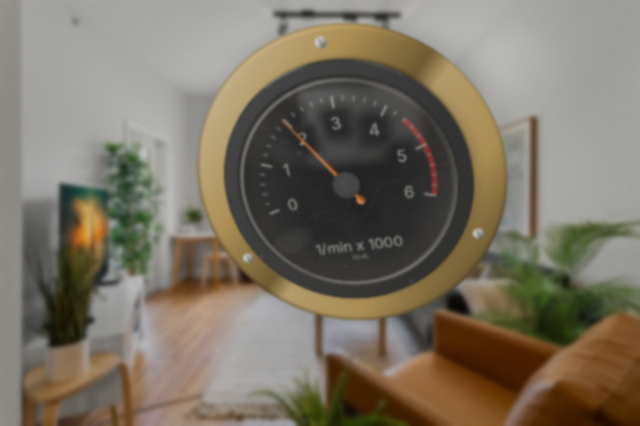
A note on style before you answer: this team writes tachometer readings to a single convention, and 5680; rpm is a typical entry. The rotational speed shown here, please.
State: 2000; rpm
